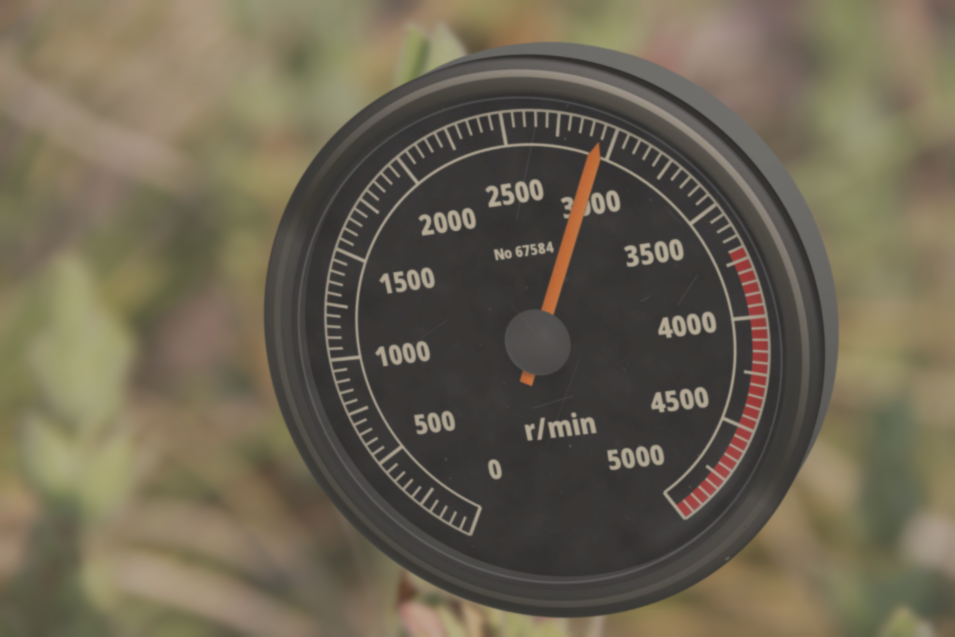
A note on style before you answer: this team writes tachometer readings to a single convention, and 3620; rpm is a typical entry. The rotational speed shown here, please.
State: 2950; rpm
